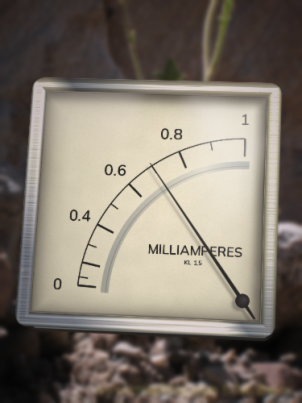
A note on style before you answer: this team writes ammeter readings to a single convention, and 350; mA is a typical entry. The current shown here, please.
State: 0.7; mA
